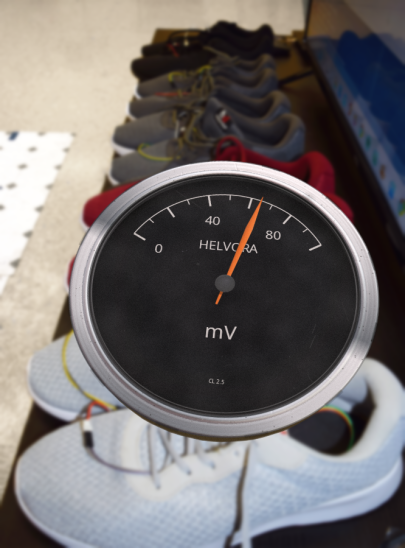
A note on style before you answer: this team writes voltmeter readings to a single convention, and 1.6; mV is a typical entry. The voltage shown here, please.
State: 65; mV
